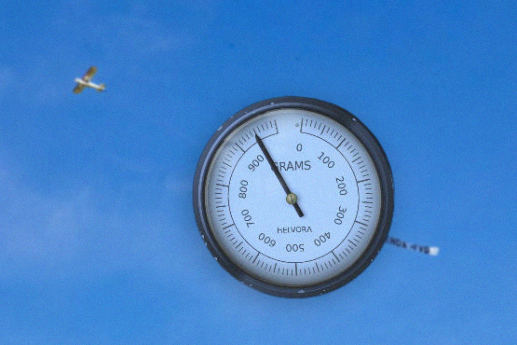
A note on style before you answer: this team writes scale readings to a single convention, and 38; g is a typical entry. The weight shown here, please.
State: 950; g
